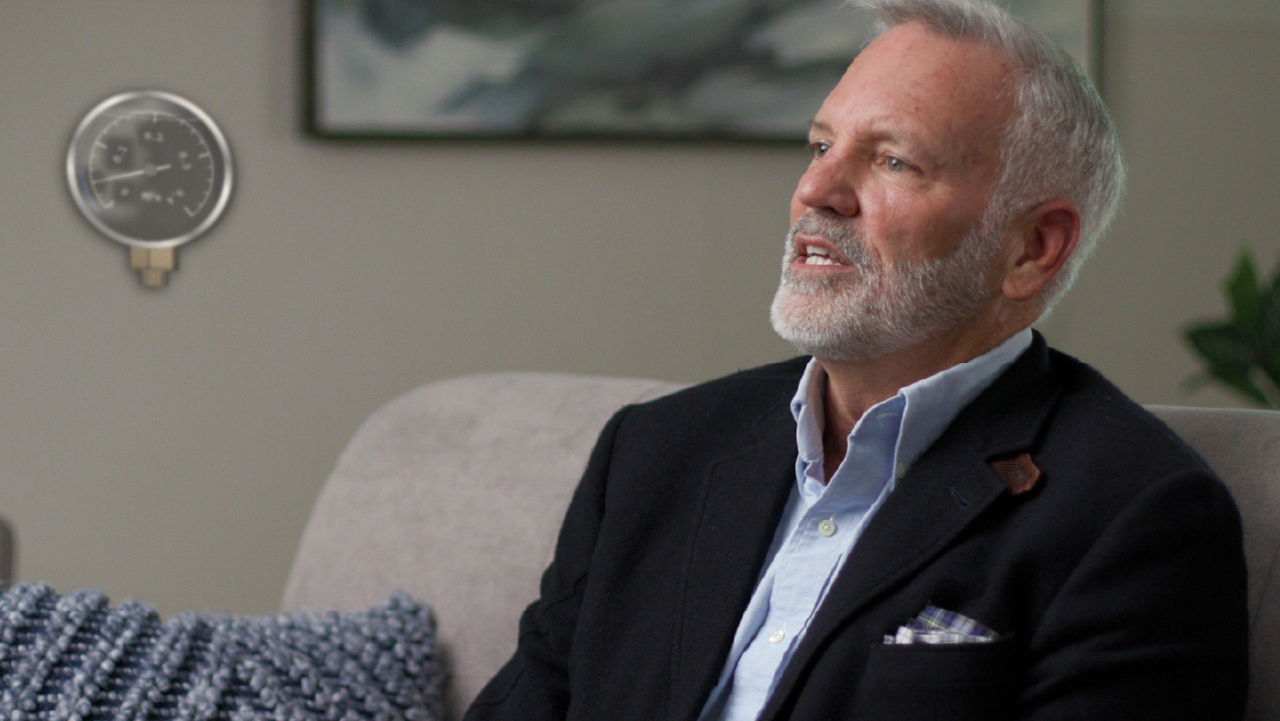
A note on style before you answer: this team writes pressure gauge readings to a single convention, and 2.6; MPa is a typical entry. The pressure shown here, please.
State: 0.04; MPa
